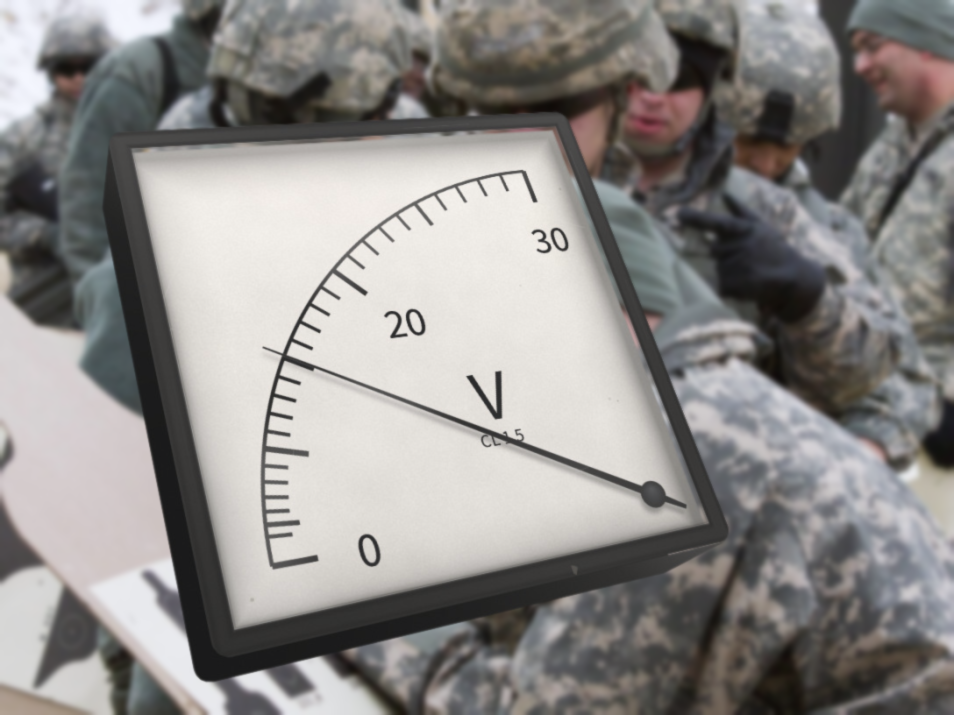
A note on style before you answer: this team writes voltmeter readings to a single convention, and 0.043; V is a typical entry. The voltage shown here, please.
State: 15; V
